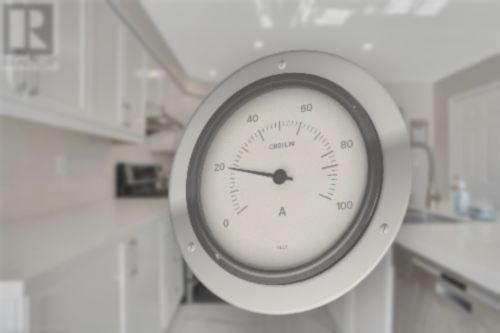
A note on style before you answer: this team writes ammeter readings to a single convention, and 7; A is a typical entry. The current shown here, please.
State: 20; A
